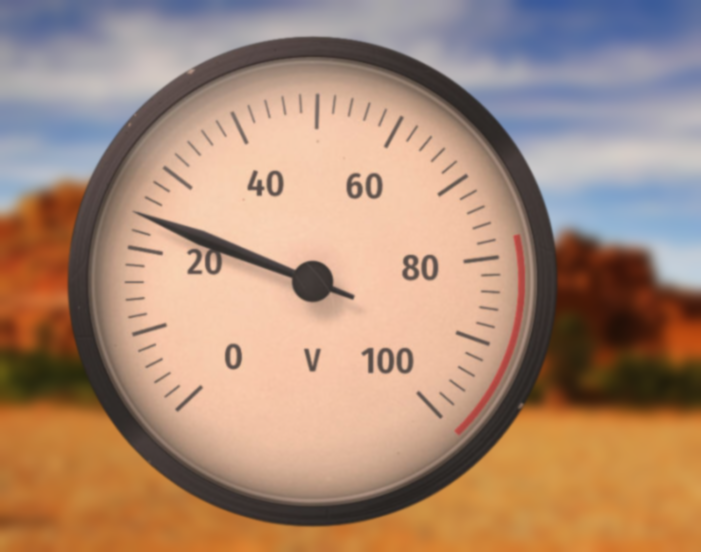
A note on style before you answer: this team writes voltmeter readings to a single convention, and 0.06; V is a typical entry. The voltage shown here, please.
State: 24; V
